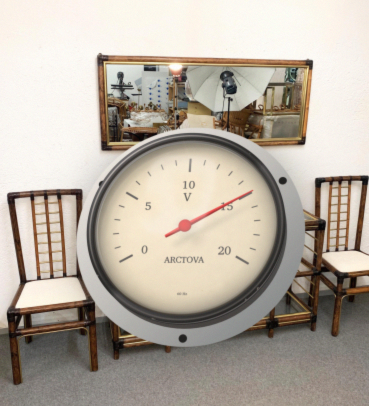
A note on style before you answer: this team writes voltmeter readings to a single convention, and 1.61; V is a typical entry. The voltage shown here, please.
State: 15; V
